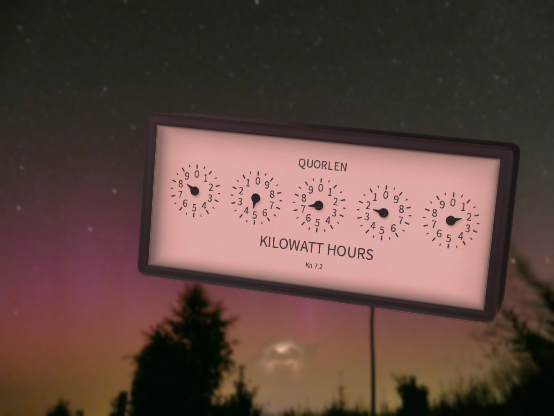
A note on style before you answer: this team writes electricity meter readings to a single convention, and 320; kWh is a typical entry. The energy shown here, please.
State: 84722; kWh
